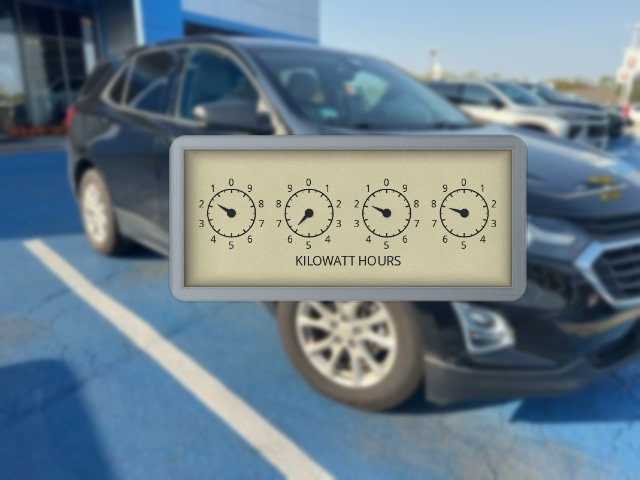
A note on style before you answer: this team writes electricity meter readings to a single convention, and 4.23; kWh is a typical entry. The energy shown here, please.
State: 1618; kWh
